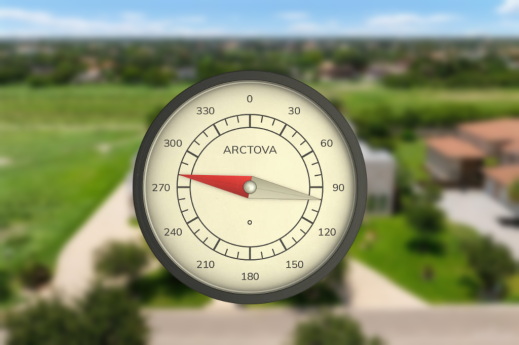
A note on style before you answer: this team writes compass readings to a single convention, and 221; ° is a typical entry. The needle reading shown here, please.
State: 280; °
